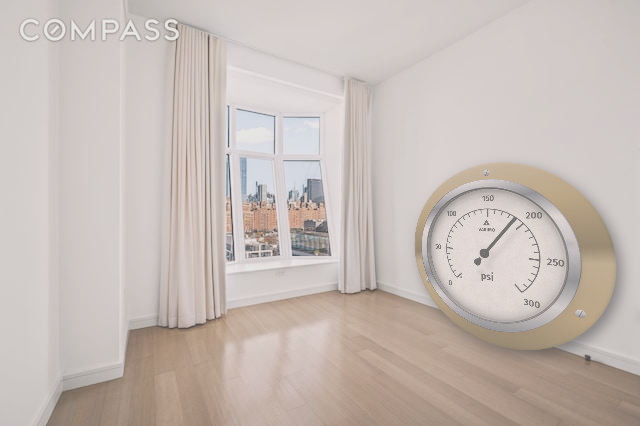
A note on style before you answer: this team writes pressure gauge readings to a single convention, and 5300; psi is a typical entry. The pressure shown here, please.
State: 190; psi
